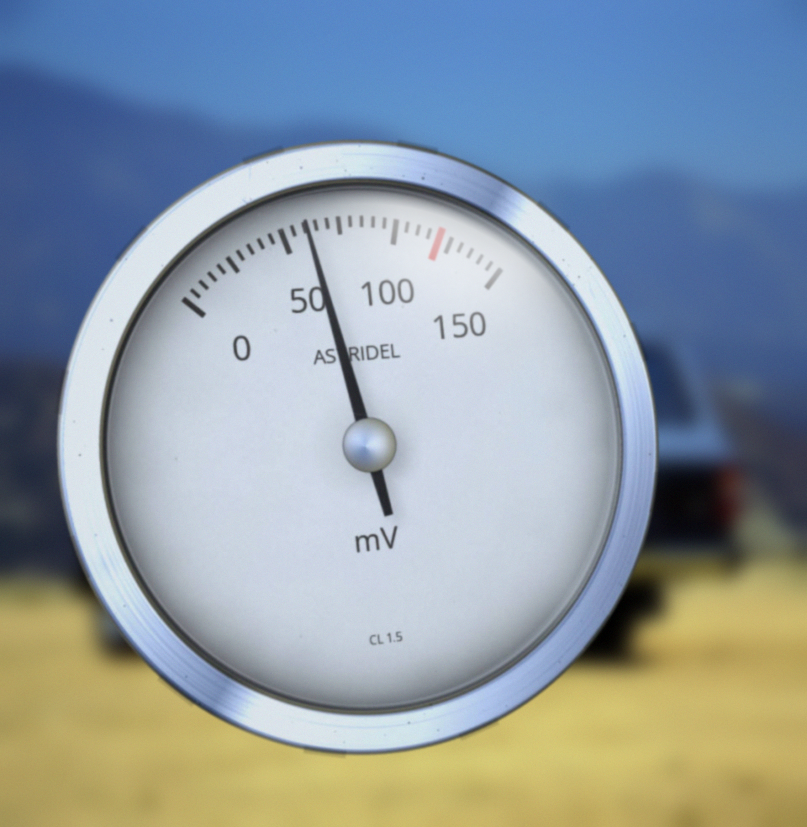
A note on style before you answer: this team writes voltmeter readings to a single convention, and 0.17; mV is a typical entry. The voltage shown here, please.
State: 60; mV
